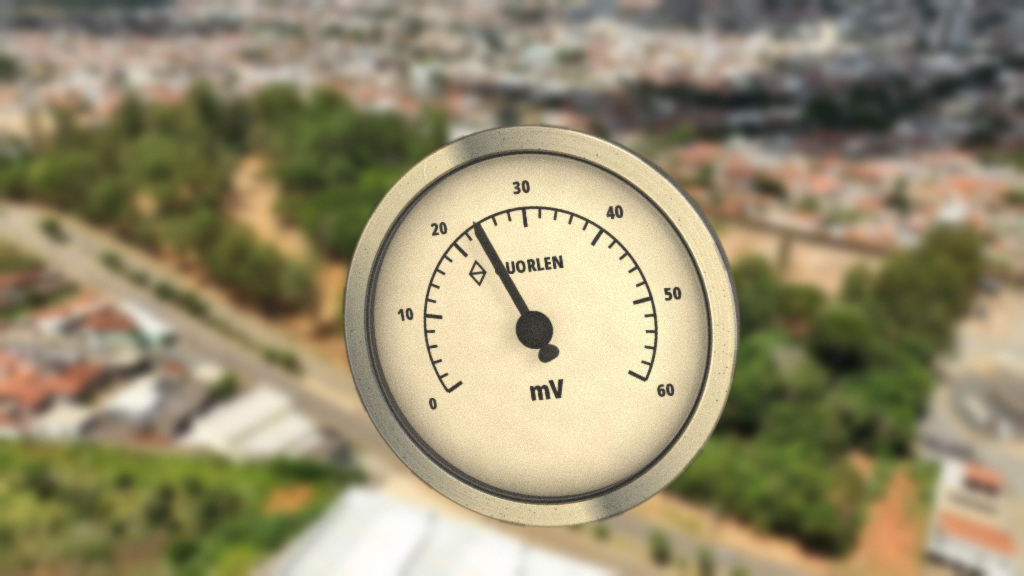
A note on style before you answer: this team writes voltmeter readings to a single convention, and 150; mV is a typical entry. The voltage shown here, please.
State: 24; mV
